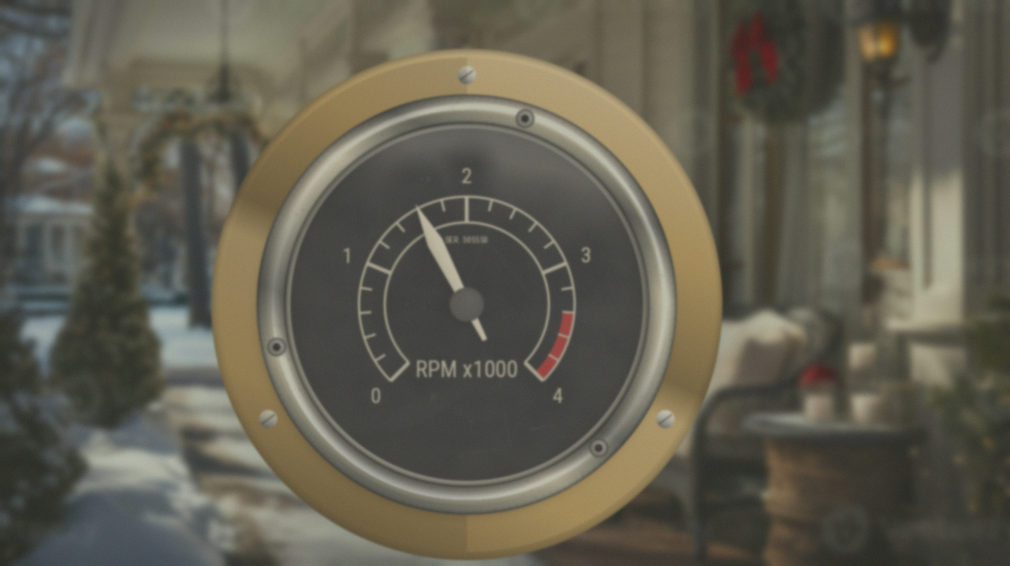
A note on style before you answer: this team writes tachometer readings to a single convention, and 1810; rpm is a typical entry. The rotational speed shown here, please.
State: 1600; rpm
